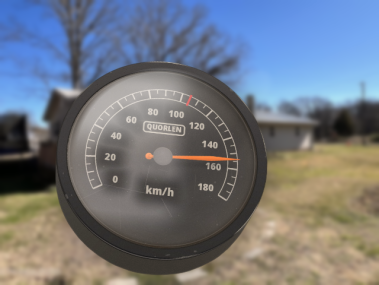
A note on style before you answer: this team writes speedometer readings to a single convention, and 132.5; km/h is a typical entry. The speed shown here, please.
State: 155; km/h
